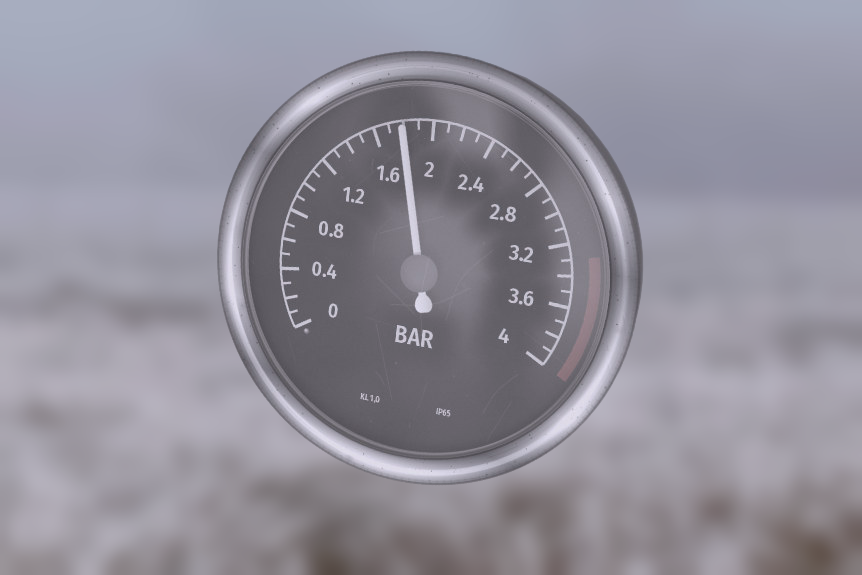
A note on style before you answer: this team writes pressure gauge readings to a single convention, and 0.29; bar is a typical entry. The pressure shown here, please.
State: 1.8; bar
